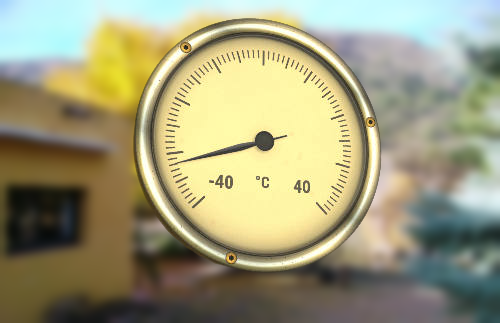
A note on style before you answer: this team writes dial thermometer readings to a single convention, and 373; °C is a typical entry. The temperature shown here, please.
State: -32; °C
